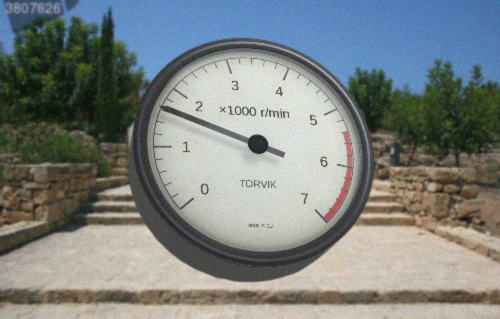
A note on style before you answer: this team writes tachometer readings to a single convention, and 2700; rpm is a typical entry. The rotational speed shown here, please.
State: 1600; rpm
